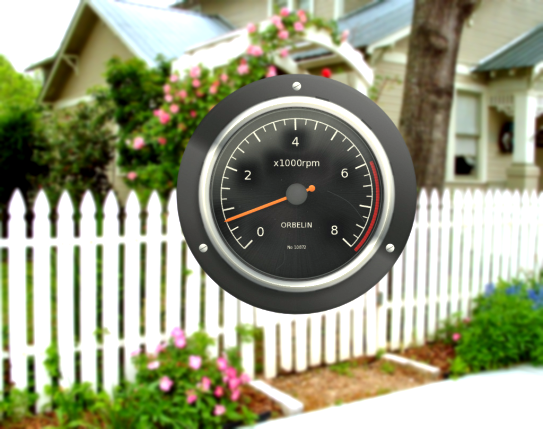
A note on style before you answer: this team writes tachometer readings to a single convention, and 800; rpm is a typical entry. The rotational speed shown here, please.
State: 750; rpm
